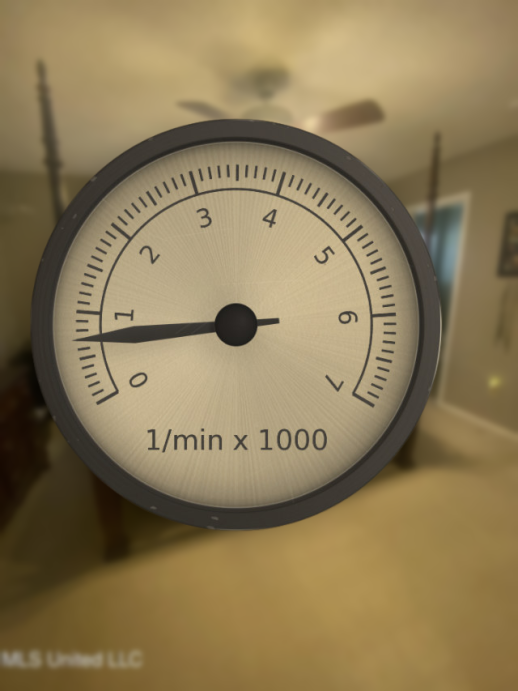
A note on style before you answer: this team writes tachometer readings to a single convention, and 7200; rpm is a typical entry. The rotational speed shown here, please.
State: 700; rpm
